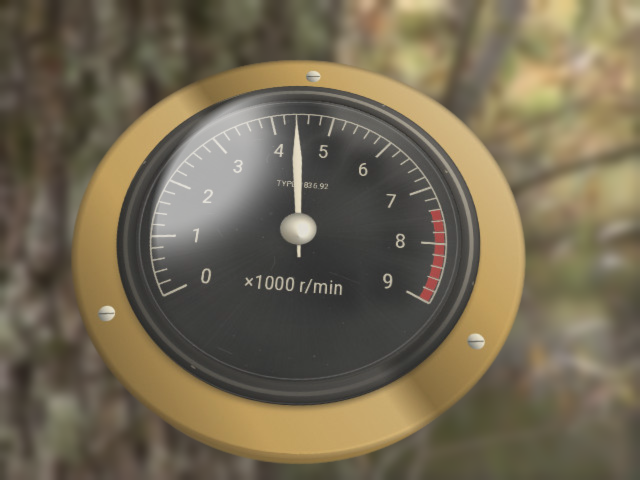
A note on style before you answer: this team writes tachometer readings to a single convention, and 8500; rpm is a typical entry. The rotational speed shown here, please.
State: 4400; rpm
